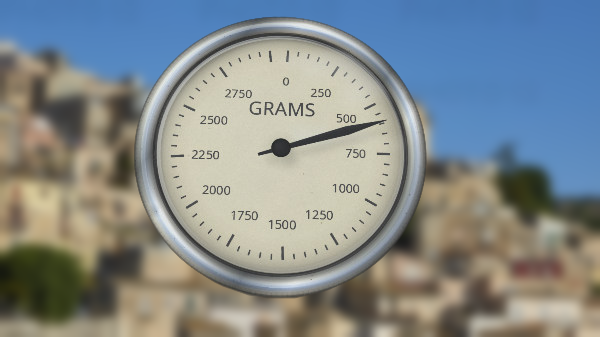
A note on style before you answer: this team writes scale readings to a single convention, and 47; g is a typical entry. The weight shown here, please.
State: 600; g
